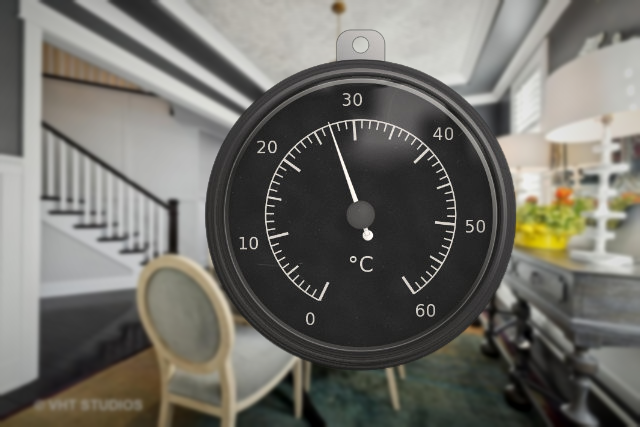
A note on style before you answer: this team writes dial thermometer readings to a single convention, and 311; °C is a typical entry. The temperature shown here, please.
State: 27; °C
